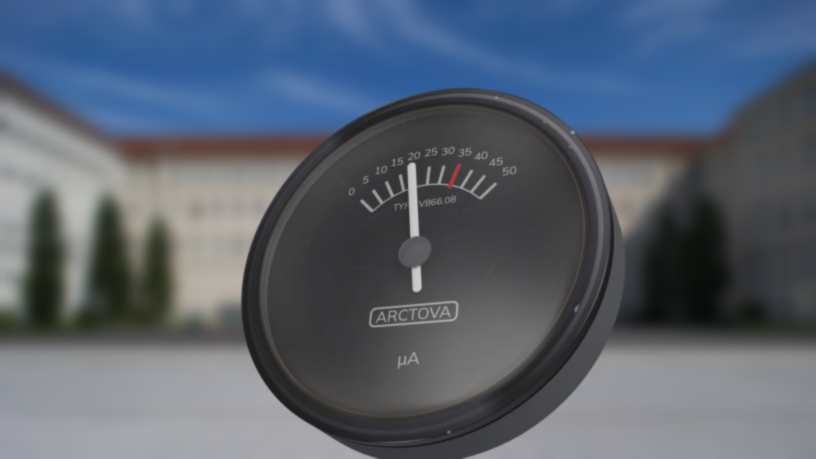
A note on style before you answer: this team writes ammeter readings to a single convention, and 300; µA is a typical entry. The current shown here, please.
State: 20; µA
